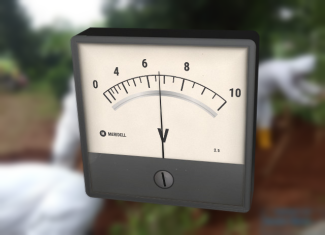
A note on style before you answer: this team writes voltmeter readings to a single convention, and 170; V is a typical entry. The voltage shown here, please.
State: 6.75; V
